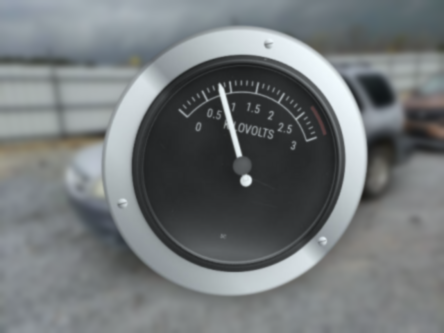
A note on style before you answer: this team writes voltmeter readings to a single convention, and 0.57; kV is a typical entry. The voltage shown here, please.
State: 0.8; kV
